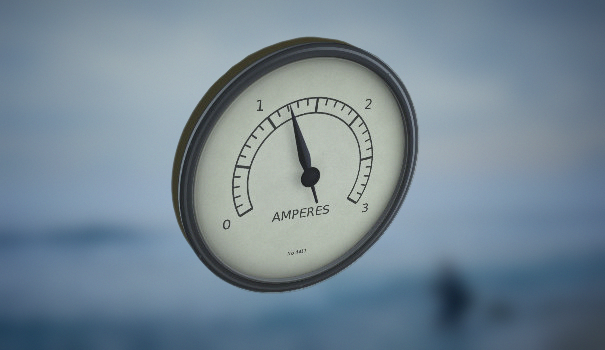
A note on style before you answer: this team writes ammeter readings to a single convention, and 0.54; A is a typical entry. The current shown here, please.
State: 1.2; A
